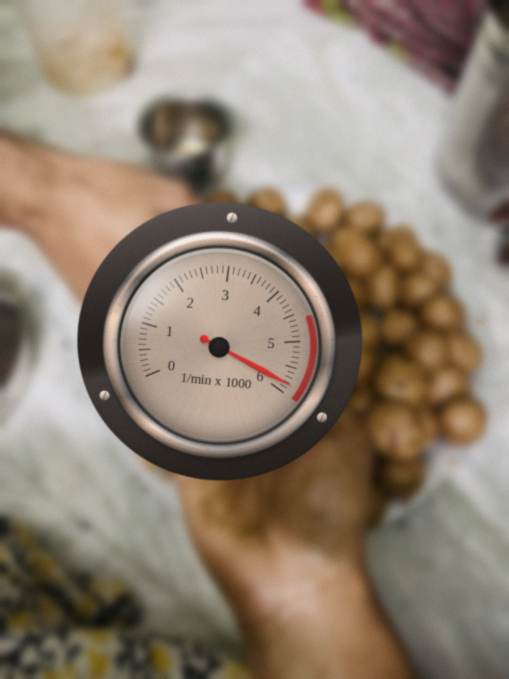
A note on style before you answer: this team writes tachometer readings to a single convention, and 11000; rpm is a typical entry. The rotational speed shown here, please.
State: 5800; rpm
